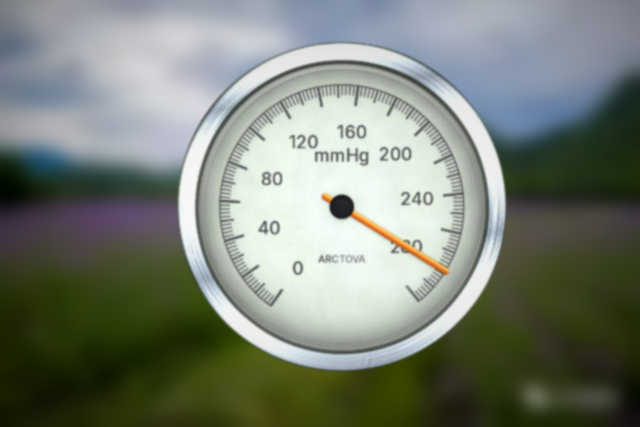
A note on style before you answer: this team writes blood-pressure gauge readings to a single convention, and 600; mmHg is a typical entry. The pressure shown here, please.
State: 280; mmHg
